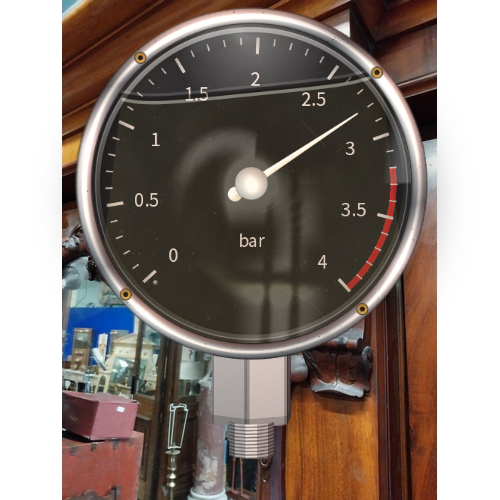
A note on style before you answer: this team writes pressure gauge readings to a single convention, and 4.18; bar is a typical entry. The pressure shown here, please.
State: 2.8; bar
